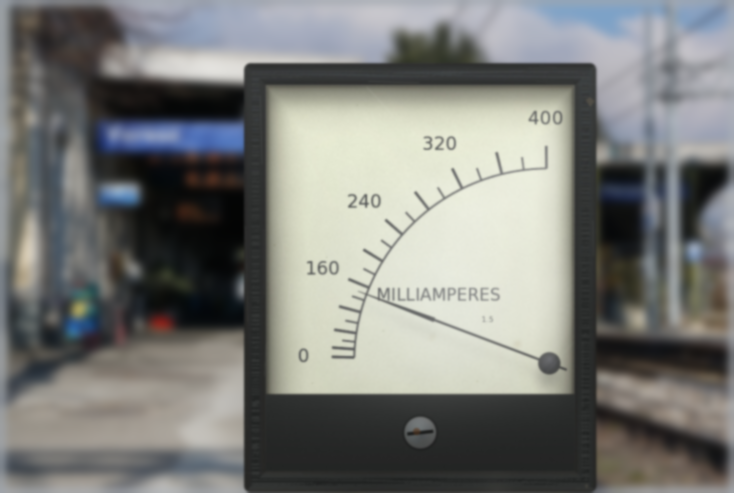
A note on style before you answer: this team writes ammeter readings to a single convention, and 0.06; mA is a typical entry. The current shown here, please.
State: 150; mA
